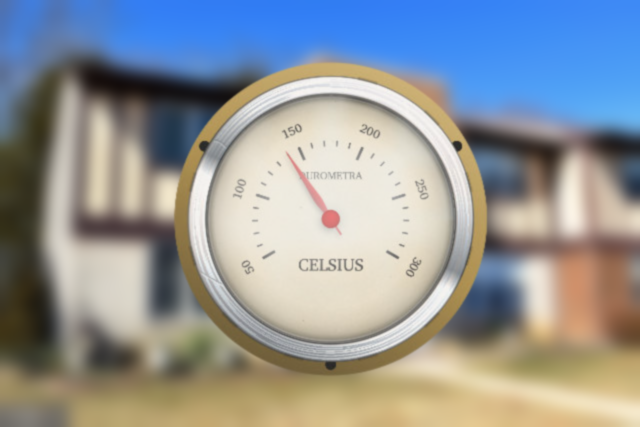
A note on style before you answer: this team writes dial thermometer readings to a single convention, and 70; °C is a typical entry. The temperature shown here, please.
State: 140; °C
